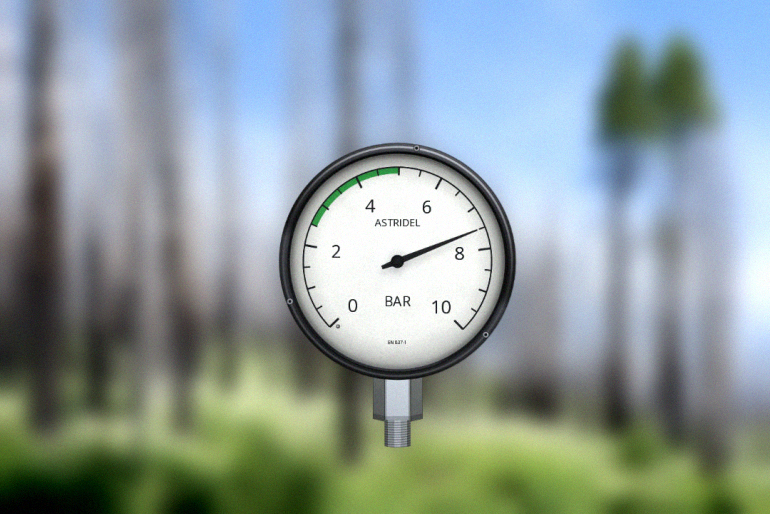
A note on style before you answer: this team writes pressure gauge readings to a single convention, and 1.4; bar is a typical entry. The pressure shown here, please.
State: 7.5; bar
